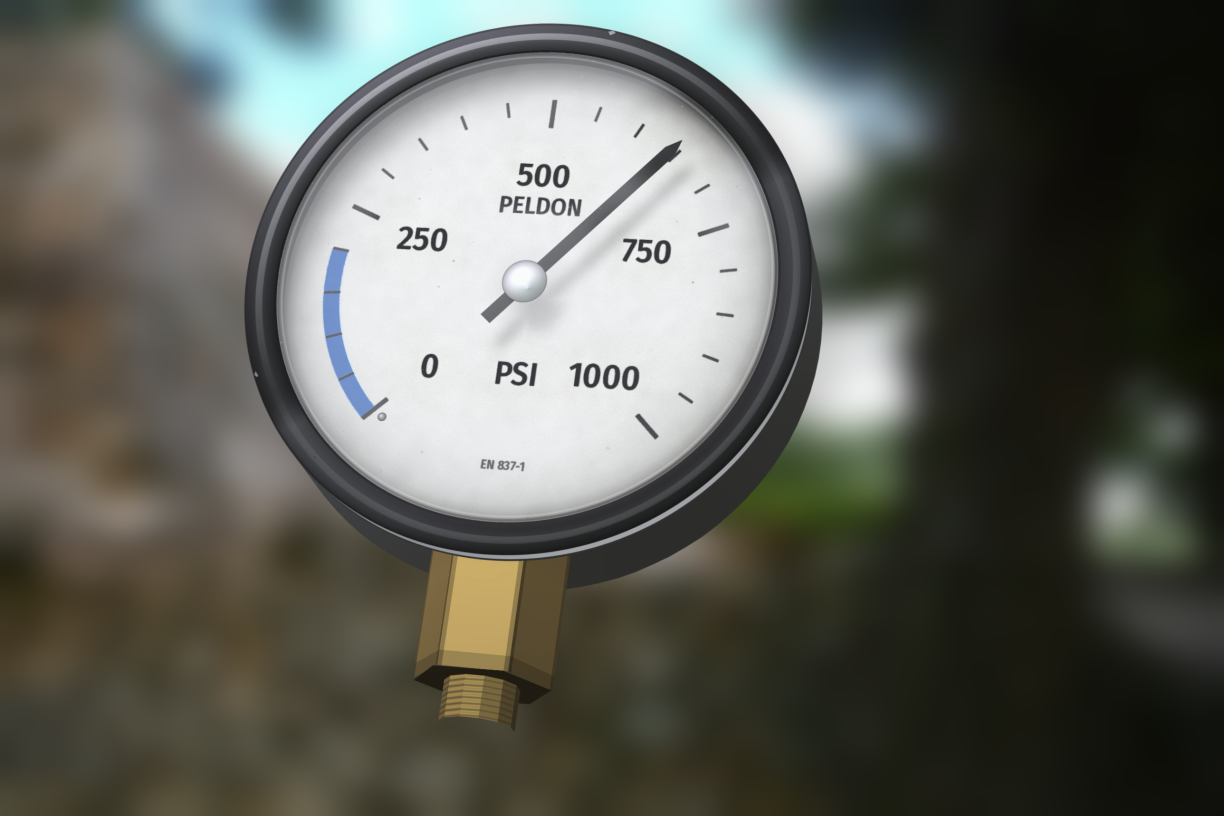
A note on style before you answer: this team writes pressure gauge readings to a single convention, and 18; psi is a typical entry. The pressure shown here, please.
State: 650; psi
